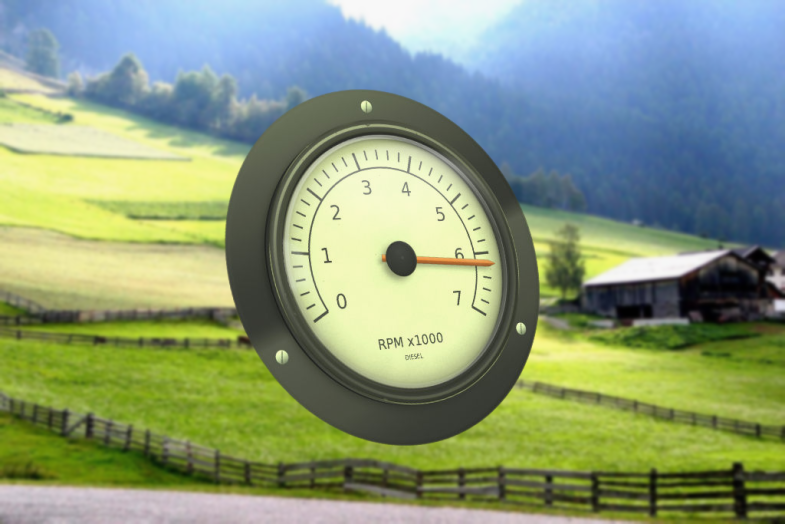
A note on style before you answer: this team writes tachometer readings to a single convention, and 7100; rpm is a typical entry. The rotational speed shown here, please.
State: 6200; rpm
